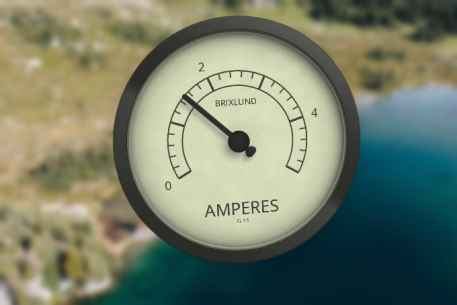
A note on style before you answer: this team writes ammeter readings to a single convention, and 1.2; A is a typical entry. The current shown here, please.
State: 1.5; A
